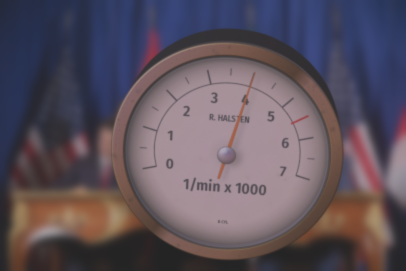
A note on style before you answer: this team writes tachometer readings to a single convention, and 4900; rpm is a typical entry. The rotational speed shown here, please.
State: 4000; rpm
